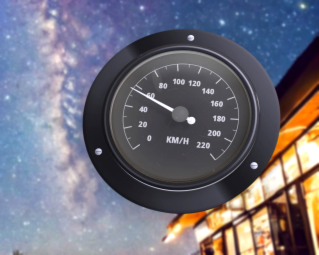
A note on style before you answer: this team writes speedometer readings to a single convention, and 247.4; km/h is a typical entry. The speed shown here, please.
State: 55; km/h
